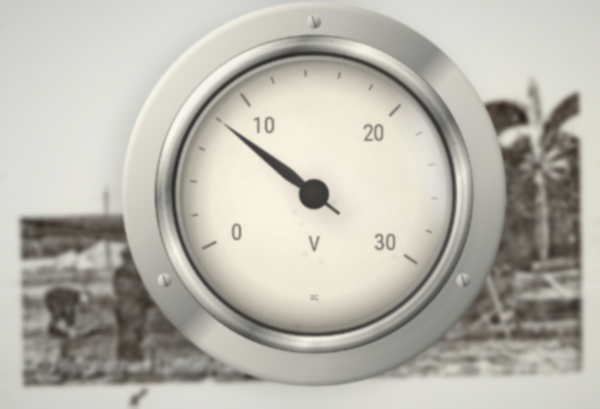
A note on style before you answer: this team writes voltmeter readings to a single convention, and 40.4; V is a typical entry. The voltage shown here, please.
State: 8; V
